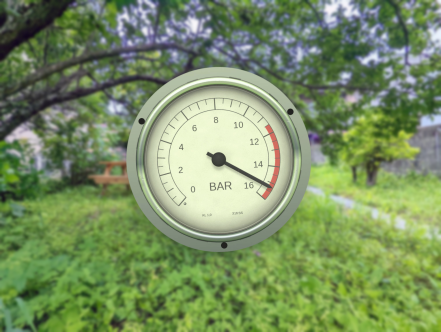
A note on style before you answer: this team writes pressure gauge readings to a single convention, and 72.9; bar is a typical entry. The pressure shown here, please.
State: 15.25; bar
